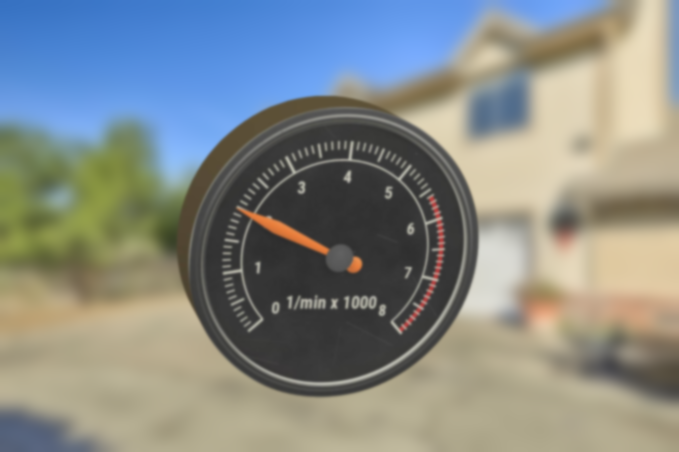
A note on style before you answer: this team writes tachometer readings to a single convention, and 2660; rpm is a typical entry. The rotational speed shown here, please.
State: 2000; rpm
